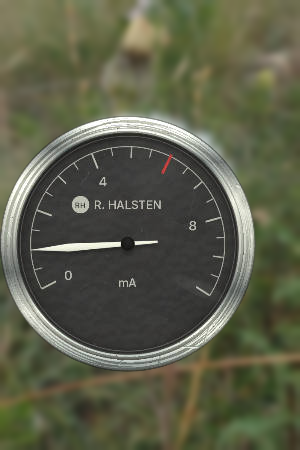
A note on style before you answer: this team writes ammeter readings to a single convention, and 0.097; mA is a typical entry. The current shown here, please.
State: 1; mA
